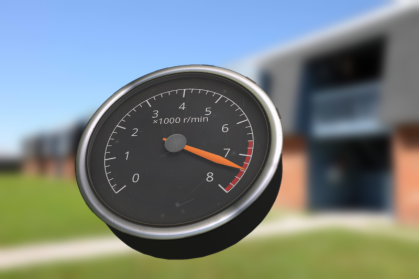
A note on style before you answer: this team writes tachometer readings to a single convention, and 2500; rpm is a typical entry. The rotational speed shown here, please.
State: 7400; rpm
